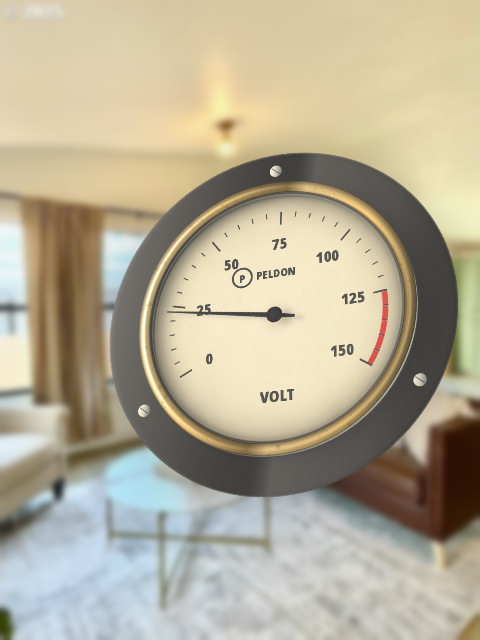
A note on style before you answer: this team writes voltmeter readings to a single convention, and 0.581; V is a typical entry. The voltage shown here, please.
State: 22.5; V
